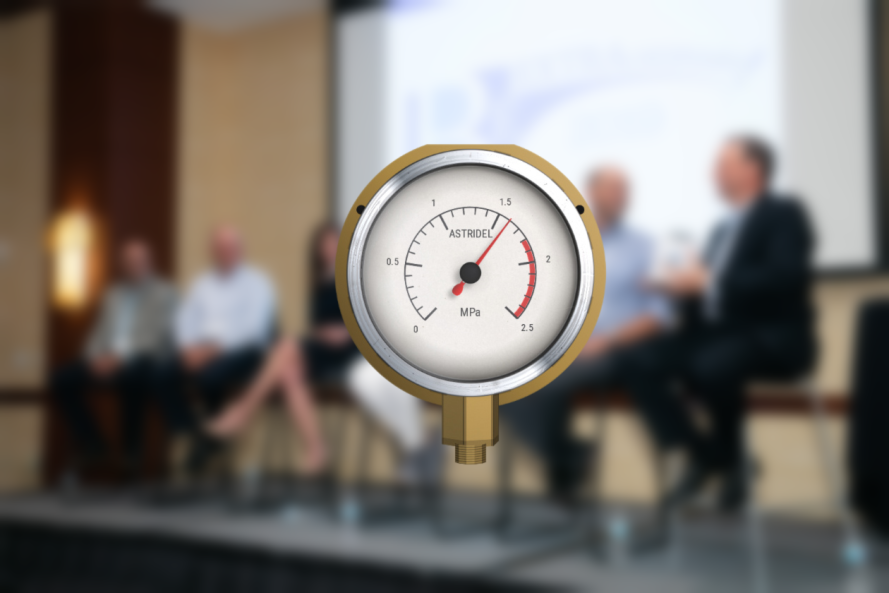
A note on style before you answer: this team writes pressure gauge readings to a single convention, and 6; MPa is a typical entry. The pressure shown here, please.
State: 1.6; MPa
